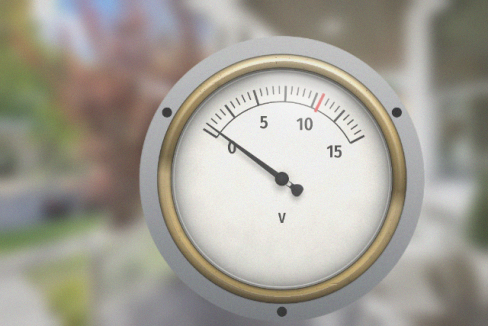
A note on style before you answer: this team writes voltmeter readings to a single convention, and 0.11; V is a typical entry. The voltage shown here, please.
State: 0.5; V
